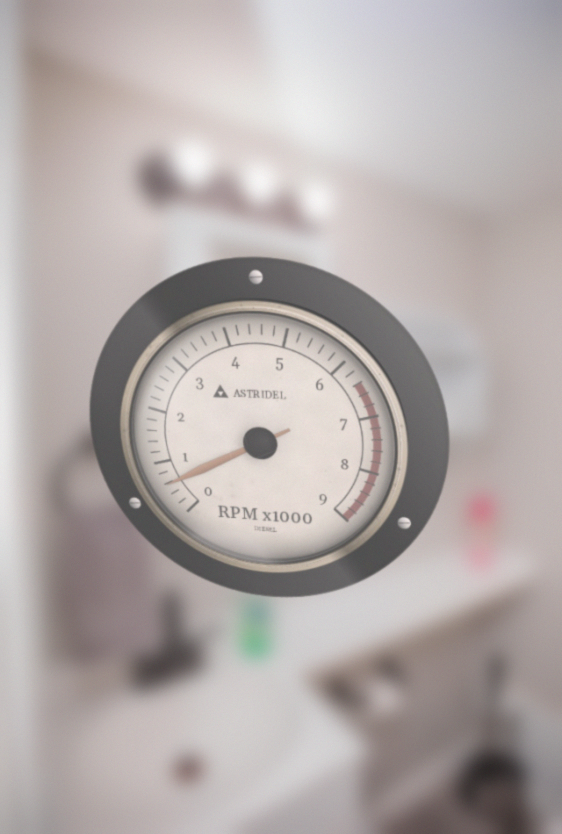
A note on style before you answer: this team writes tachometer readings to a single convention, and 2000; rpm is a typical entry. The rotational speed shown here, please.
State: 600; rpm
